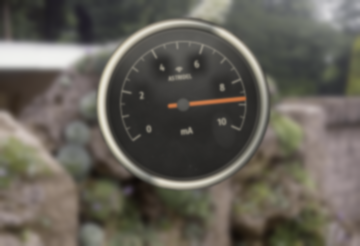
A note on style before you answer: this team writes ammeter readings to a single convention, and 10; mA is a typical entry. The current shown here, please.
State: 8.75; mA
